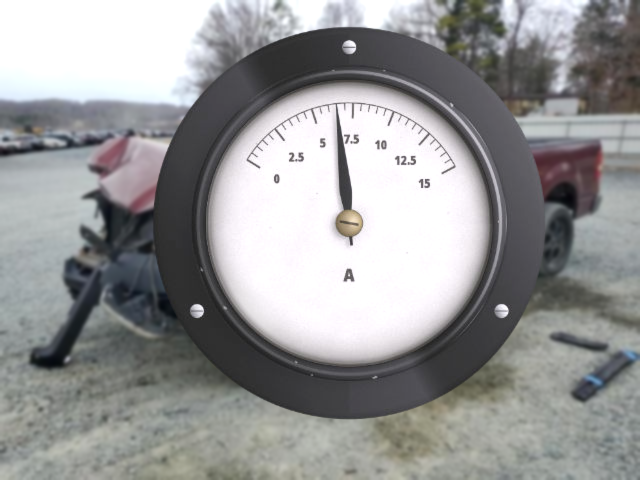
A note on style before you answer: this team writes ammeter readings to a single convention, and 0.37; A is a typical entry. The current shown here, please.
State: 6.5; A
